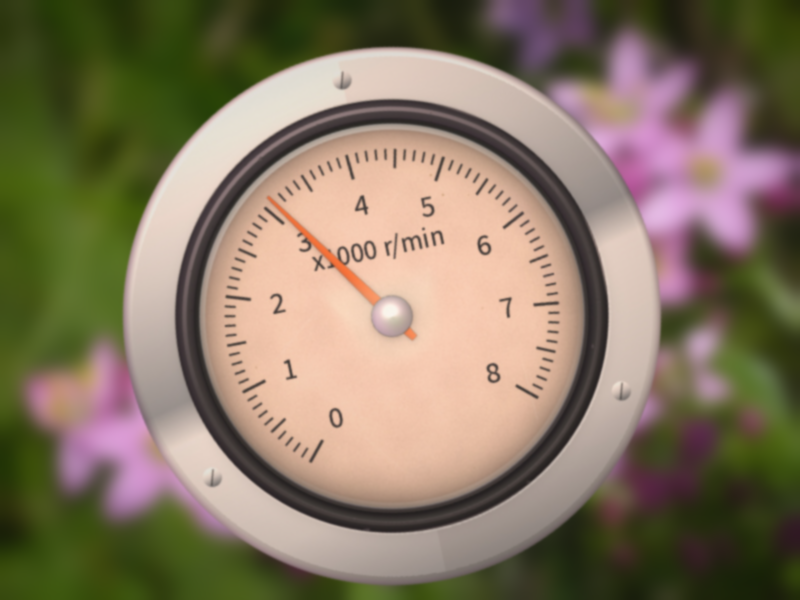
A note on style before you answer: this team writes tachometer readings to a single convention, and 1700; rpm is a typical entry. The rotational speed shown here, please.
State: 3100; rpm
